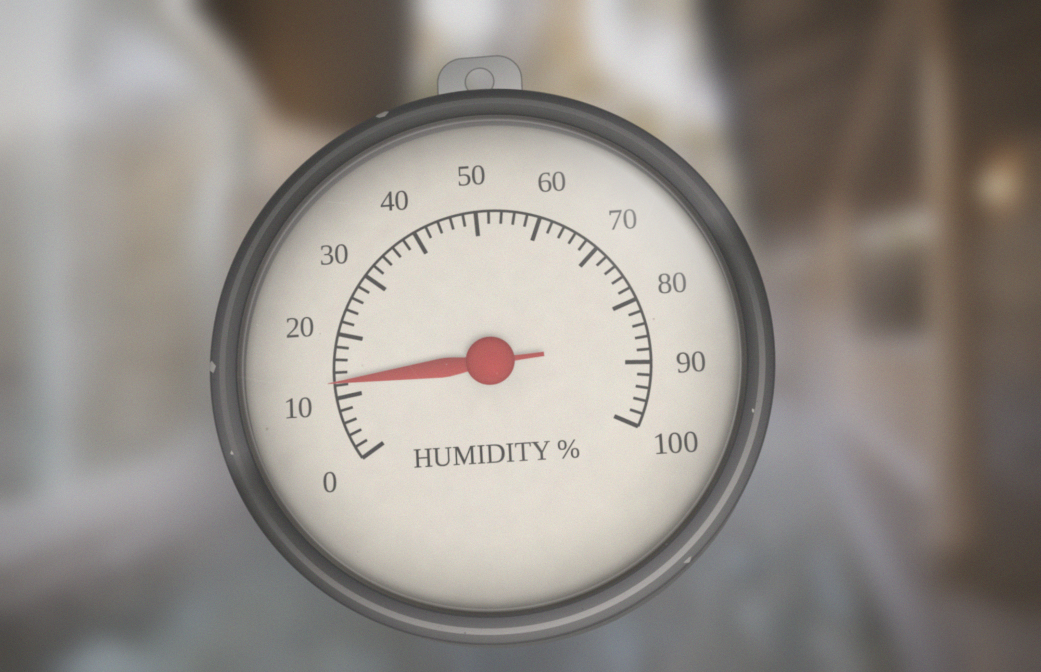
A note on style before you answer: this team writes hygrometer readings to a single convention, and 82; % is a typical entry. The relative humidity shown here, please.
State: 12; %
